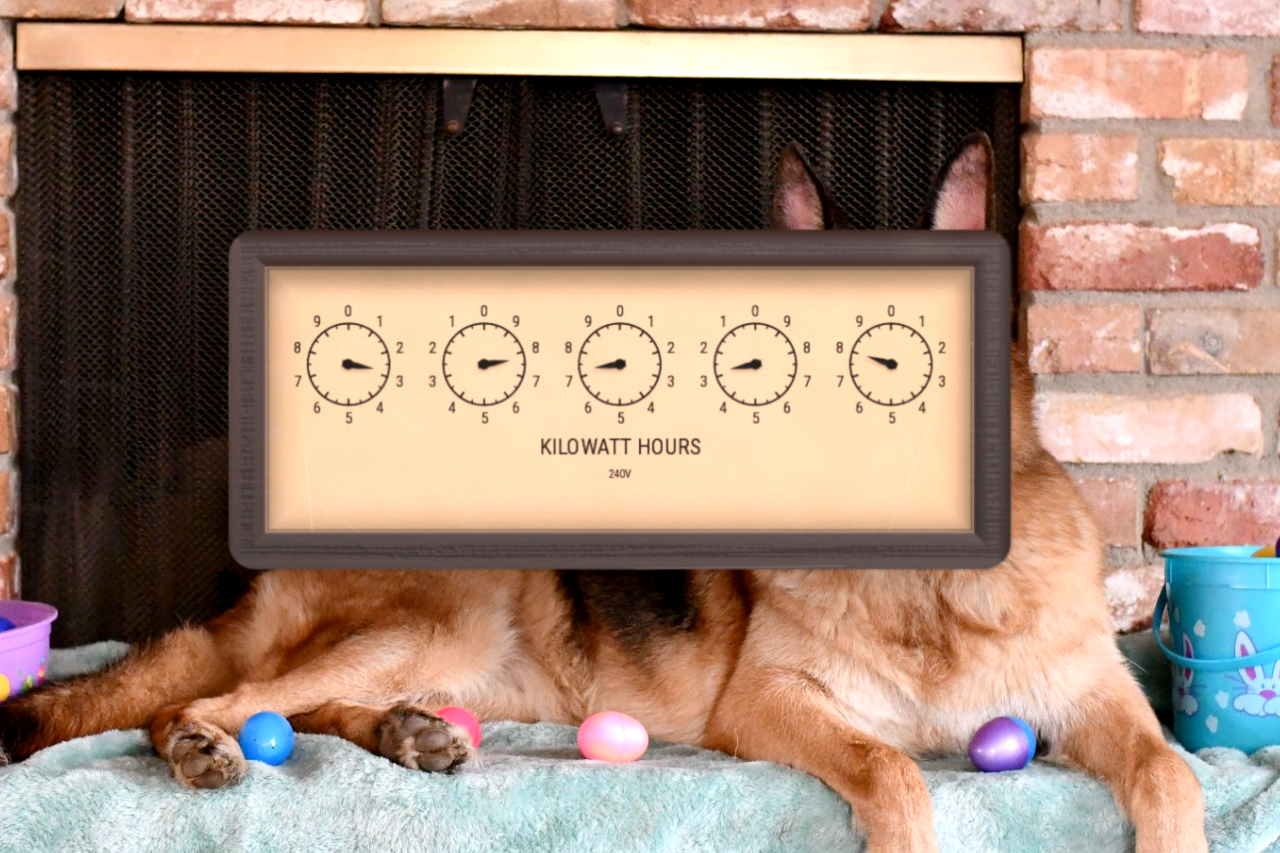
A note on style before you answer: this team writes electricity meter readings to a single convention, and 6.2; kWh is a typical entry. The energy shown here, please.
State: 27728; kWh
